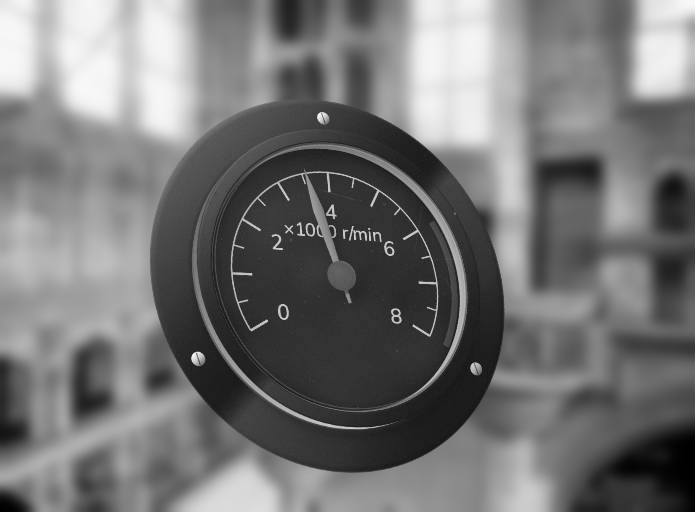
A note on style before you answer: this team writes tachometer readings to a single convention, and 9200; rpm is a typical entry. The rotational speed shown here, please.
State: 3500; rpm
